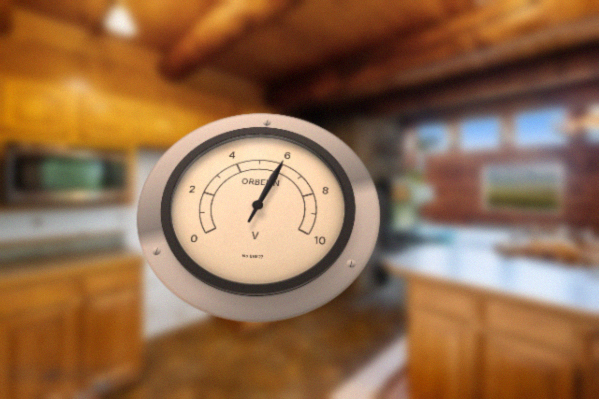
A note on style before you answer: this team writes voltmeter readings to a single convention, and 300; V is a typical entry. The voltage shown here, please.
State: 6; V
